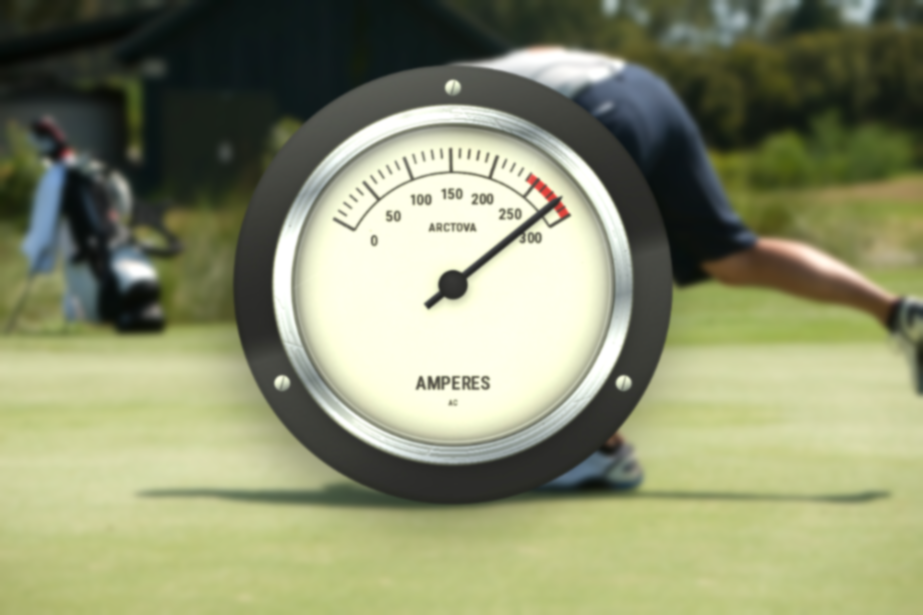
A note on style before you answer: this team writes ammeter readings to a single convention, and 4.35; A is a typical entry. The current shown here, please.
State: 280; A
